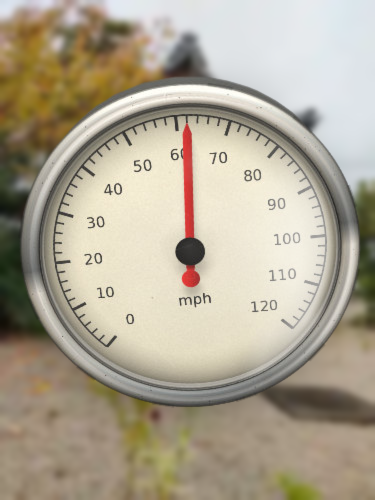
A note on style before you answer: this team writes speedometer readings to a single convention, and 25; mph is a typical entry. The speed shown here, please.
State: 62; mph
